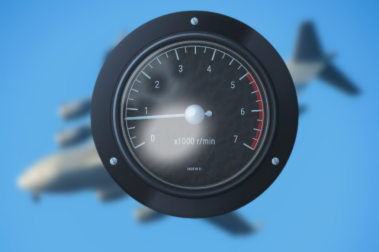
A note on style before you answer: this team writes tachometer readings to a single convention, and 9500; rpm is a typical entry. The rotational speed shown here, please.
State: 750; rpm
